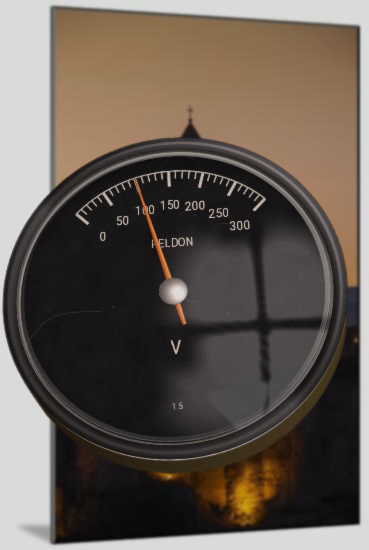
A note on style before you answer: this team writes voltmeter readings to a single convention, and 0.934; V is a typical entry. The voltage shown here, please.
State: 100; V
